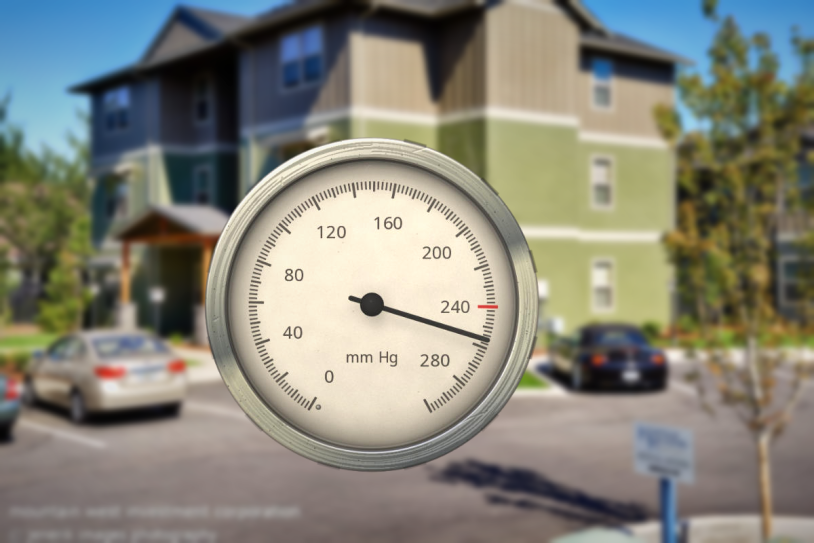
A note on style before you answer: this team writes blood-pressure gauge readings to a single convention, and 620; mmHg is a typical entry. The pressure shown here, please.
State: 256; mmHg
